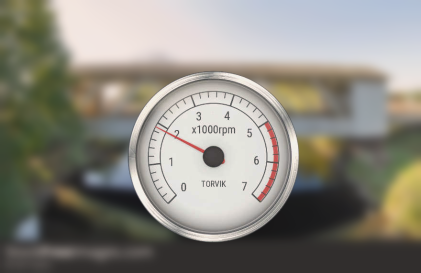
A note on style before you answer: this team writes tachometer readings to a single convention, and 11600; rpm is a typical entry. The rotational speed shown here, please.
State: 1900; rpm
